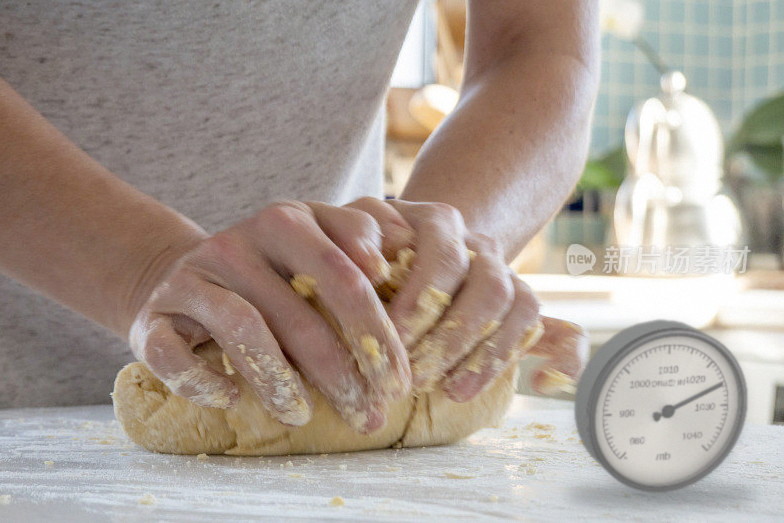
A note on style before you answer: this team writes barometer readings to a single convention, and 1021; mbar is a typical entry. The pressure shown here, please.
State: 1025; mbar
